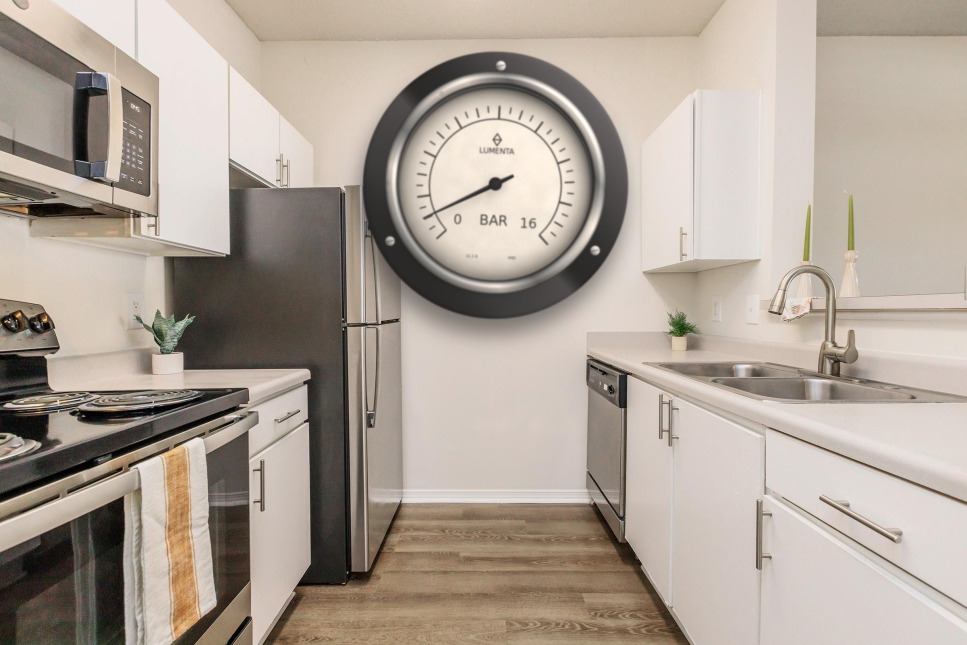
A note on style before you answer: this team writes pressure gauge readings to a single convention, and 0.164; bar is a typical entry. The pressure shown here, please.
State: 1; bar
